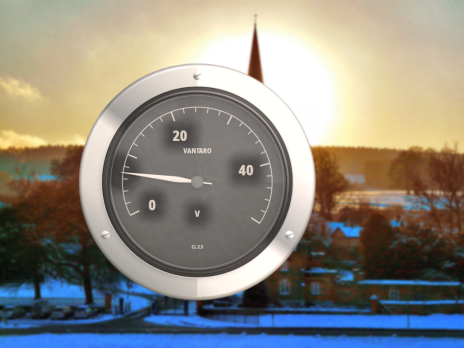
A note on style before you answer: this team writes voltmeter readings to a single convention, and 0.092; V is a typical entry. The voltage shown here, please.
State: 7; V
